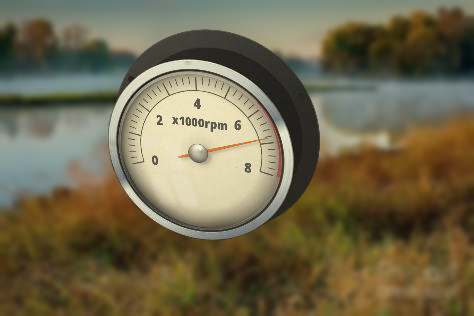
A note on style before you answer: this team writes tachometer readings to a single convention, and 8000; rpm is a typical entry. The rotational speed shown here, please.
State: 6800; rpm
